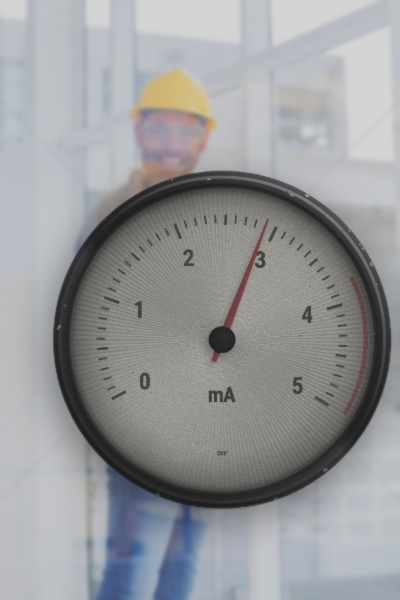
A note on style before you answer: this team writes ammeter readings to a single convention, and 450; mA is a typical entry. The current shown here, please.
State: 2.9; mA
